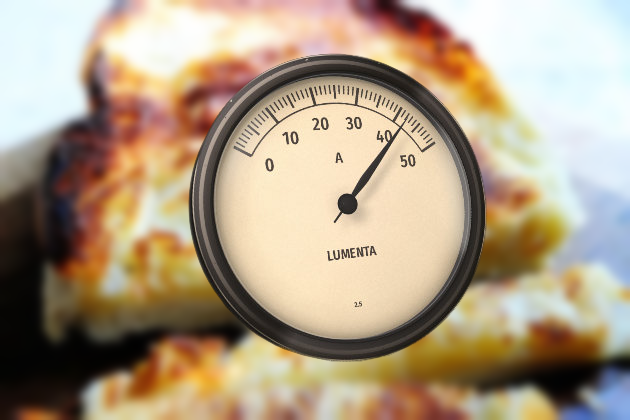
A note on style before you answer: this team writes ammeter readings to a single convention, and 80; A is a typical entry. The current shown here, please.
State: 42; A
